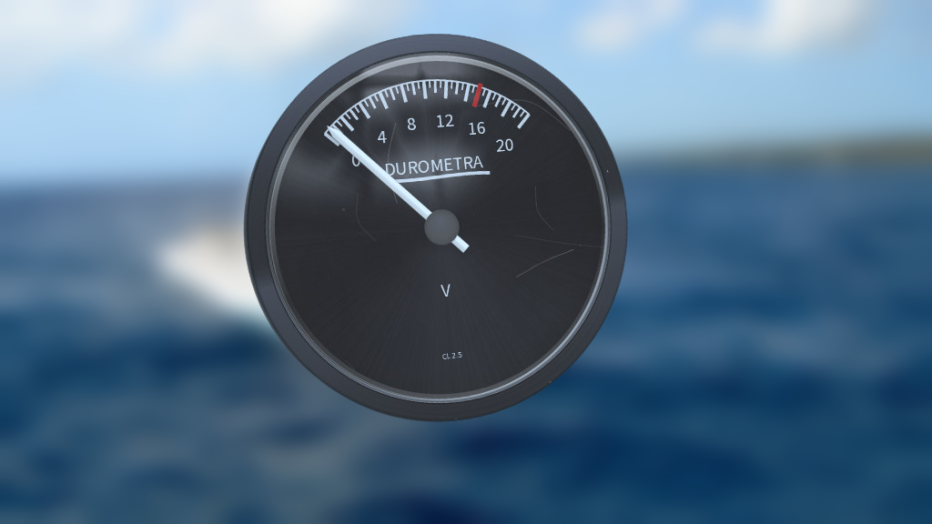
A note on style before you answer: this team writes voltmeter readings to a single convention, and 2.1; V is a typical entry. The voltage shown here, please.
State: 0.5; V
